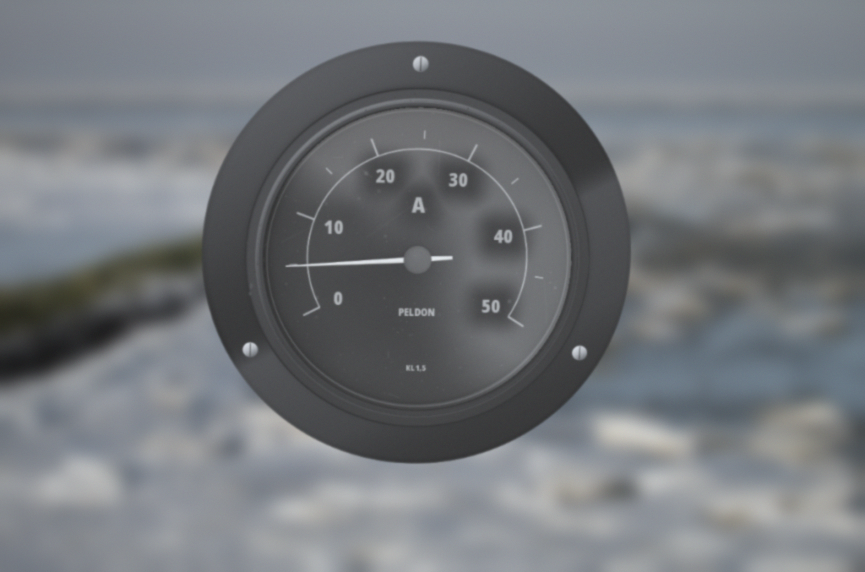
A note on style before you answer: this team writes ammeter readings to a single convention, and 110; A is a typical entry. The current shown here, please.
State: 5; A
